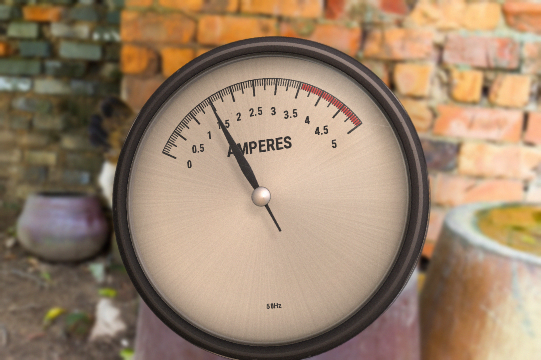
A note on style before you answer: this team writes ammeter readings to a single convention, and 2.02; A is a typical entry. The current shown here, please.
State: 1.5; A
